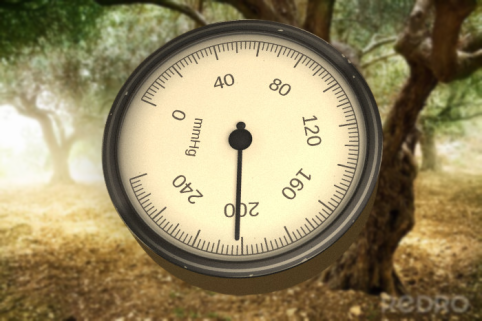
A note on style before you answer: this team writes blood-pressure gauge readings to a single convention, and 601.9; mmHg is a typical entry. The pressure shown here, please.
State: 202; mmHg
